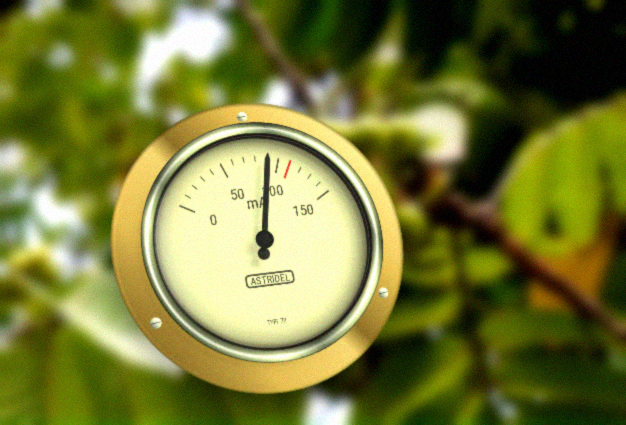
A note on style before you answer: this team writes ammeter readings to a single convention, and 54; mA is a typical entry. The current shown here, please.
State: 90; mA
